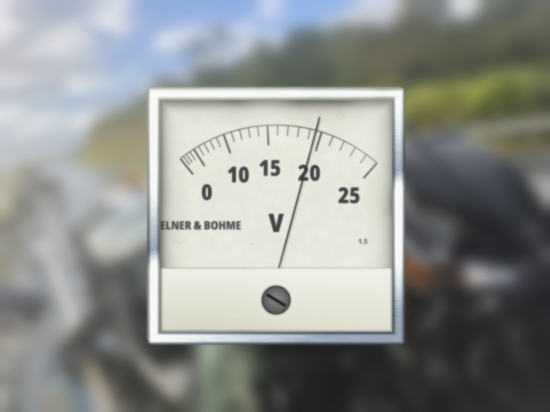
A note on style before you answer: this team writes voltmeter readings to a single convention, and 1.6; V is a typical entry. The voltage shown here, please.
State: 19.5; V
